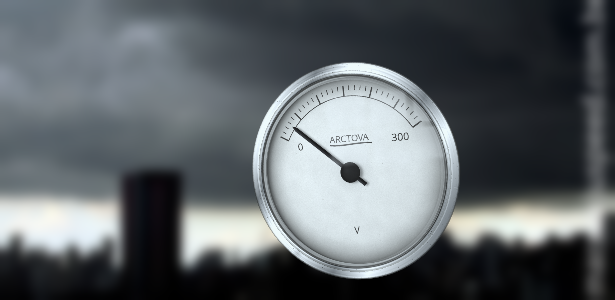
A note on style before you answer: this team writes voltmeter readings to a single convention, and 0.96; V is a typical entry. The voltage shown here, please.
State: 30; V
